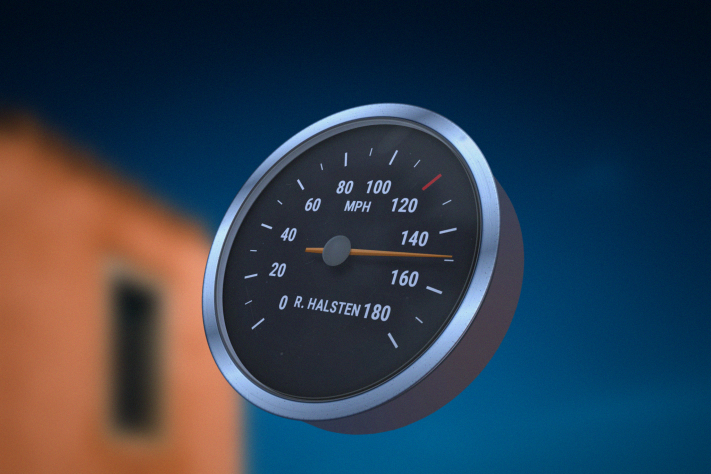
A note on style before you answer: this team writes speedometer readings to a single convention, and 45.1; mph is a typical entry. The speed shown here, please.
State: 150; mph
